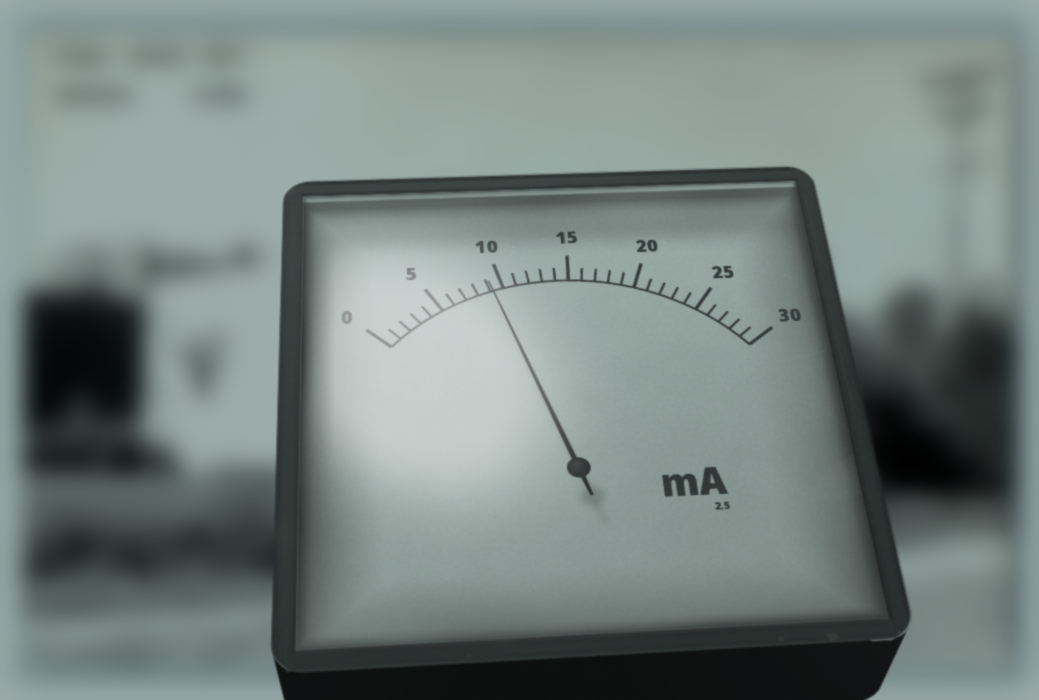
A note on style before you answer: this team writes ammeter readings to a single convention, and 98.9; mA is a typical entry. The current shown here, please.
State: 9; mA
